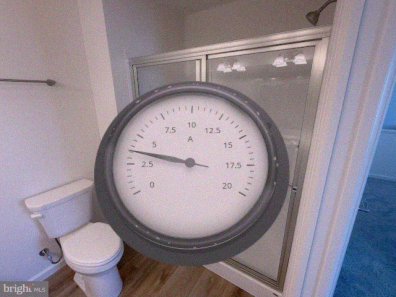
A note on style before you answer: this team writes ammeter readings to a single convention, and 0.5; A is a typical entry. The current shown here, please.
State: 3.5; A
